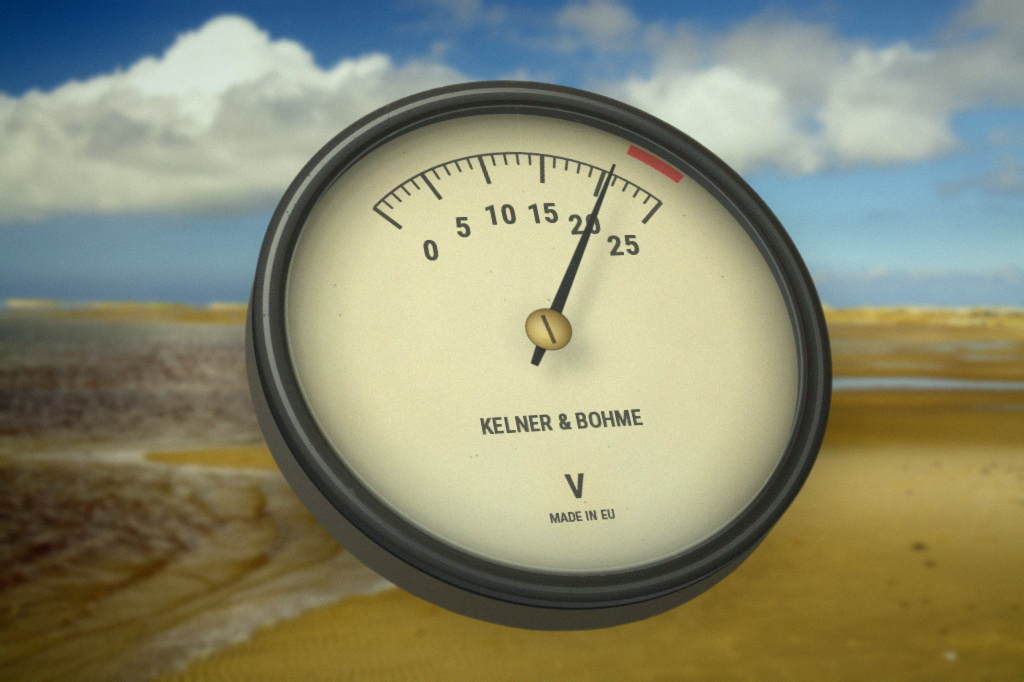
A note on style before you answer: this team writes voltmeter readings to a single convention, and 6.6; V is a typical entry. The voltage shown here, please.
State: 20.5; V
